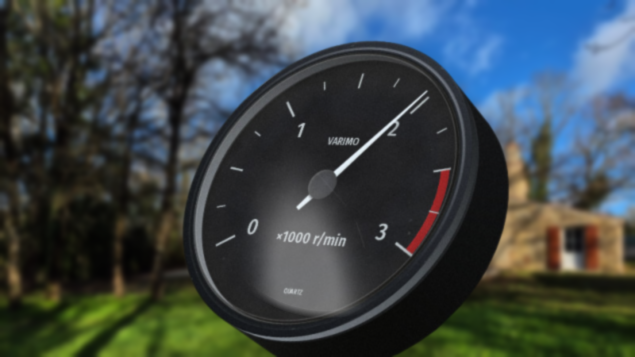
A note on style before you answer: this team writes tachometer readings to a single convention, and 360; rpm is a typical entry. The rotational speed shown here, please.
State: 2000; rpm
